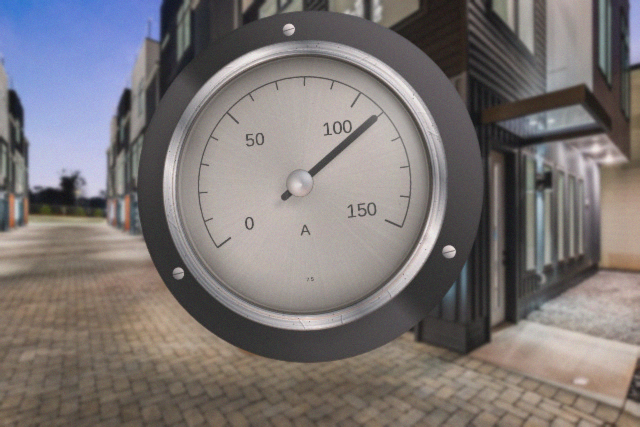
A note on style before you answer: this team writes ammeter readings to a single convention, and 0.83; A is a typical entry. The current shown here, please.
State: 110; A
